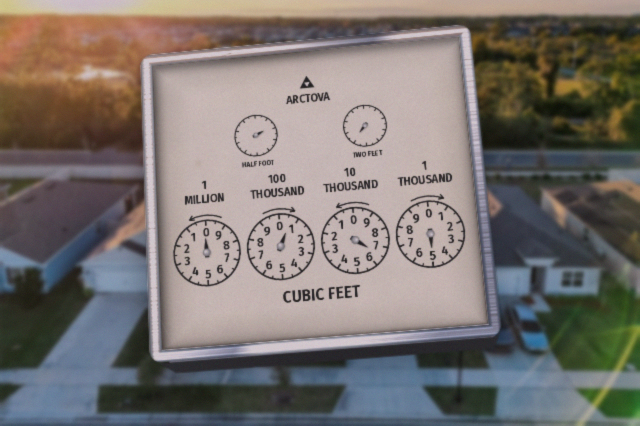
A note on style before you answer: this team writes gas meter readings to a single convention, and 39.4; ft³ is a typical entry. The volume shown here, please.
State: 6500; ft³
